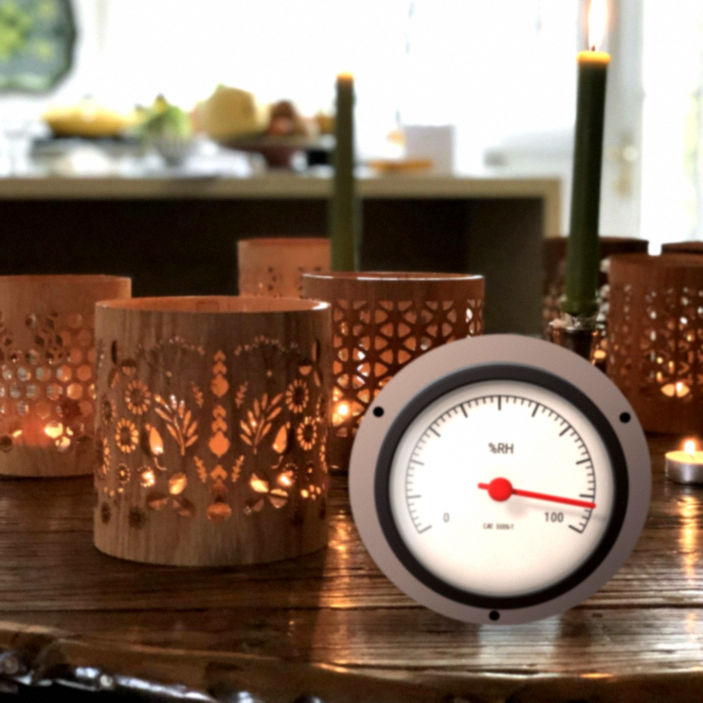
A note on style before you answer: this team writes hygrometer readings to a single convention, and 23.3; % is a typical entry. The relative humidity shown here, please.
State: 92; %
